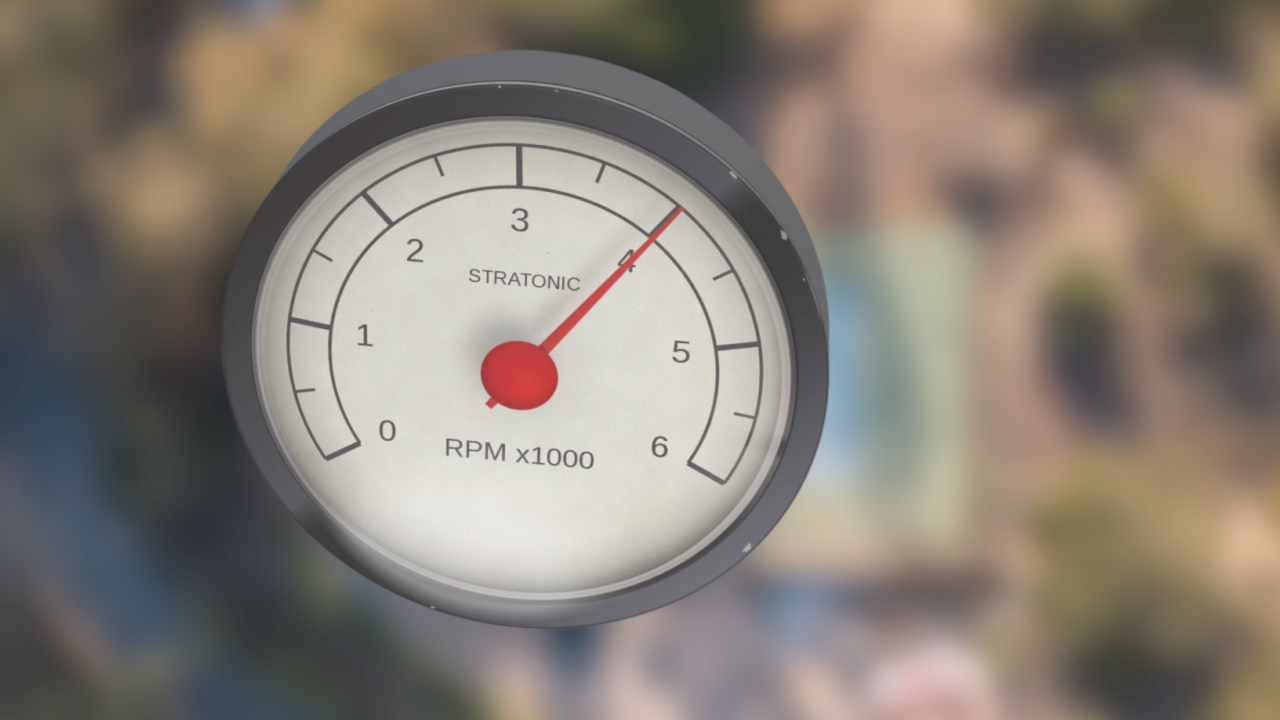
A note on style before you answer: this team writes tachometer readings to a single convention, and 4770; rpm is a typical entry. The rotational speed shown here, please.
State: 4000; rpm
